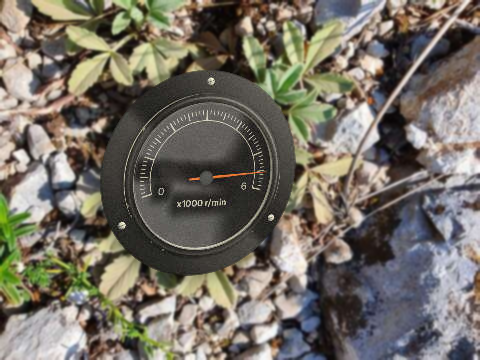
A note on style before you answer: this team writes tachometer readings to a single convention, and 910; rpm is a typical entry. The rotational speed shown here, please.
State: 5500; rpm
